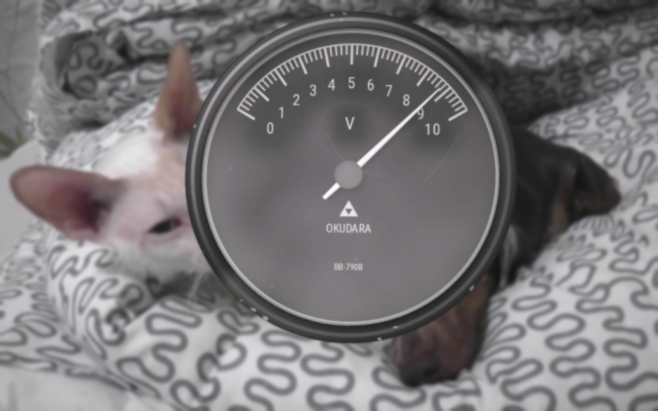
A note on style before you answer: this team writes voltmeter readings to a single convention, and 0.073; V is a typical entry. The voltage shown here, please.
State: 8.8; V
